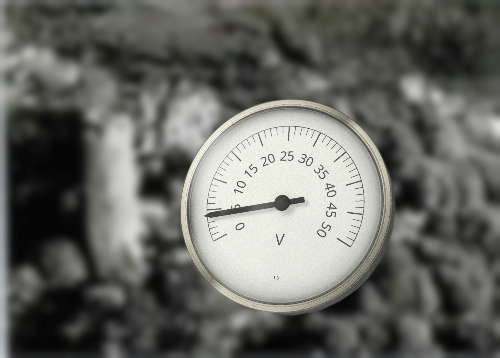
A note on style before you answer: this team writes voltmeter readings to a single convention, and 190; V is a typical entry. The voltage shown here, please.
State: 4; V
